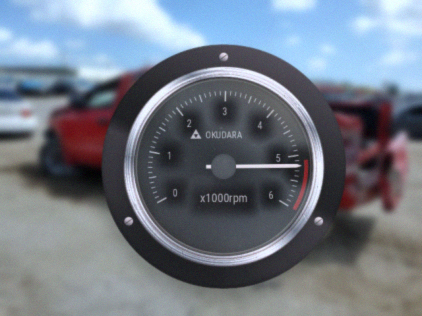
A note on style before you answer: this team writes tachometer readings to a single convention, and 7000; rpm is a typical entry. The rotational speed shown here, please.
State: 5200; rpm
